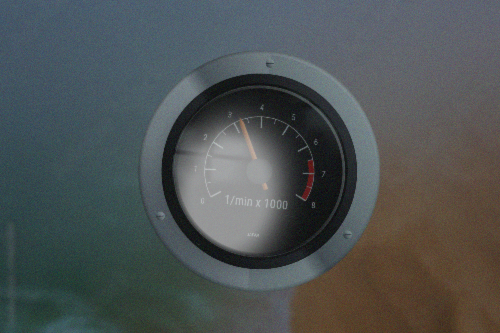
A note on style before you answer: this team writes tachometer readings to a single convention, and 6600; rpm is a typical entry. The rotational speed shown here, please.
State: 3250; rpm
